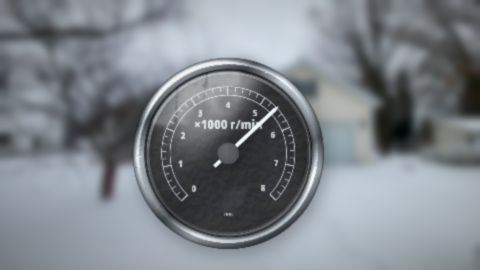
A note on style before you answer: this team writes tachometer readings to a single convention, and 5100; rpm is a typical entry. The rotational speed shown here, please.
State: 5400; rpm
